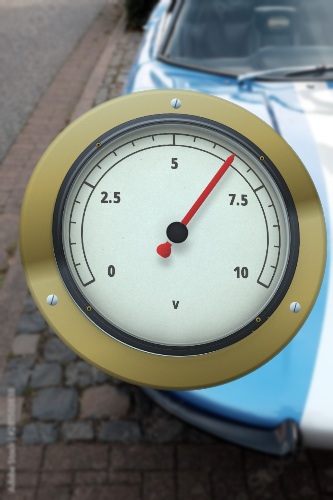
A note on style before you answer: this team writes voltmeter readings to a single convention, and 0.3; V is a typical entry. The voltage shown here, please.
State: 6.5; V
